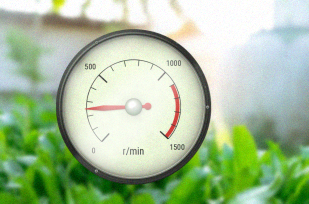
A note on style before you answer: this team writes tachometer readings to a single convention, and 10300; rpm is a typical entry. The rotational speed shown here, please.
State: 250; rpm
